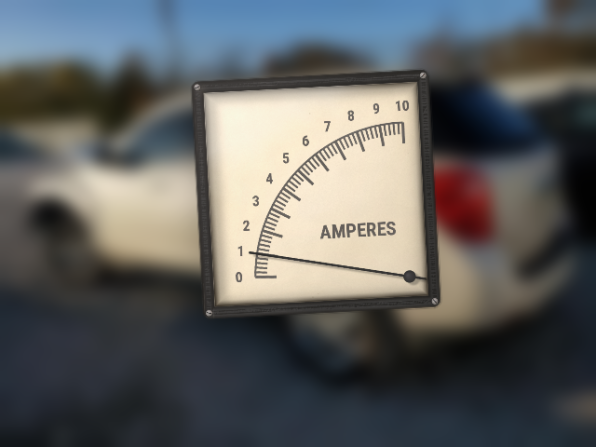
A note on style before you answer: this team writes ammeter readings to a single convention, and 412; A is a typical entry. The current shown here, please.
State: 1; A
